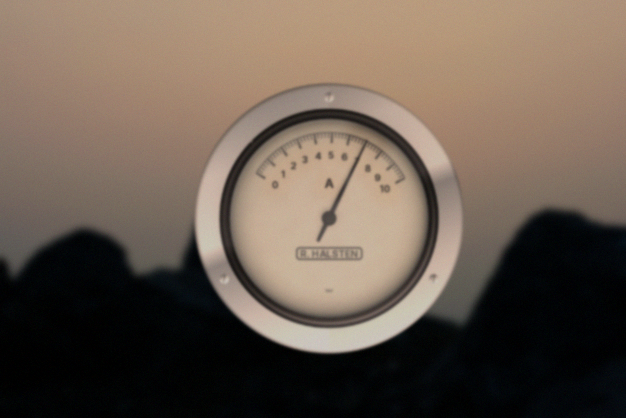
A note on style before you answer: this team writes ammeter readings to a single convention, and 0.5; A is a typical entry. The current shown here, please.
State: 7; A
